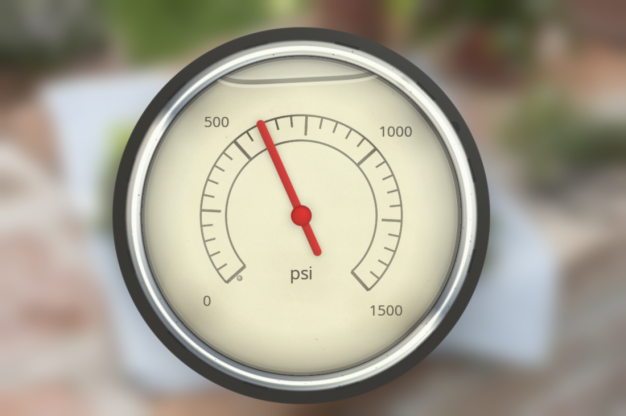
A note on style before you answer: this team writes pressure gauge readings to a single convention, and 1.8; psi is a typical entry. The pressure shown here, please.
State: 600; psi
